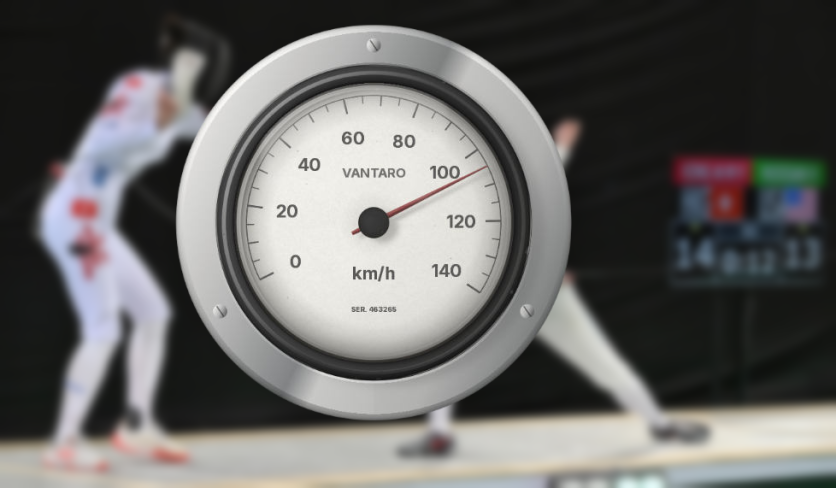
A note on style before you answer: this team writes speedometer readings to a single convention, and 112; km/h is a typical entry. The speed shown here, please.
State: 105; km/h
